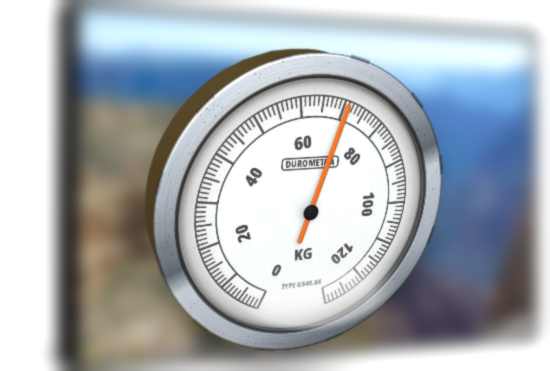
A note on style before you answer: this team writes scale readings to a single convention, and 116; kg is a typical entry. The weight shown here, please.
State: 70; kg
